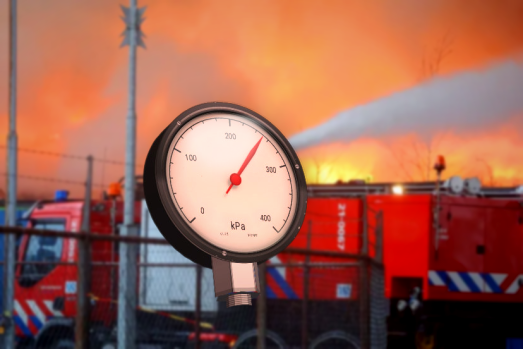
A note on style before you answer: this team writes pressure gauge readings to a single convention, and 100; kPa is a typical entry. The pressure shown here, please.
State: 250; kPa
